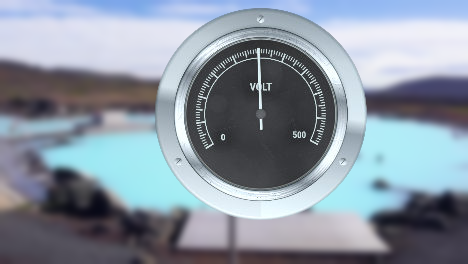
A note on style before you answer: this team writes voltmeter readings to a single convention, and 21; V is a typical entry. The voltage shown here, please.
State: 250; V
